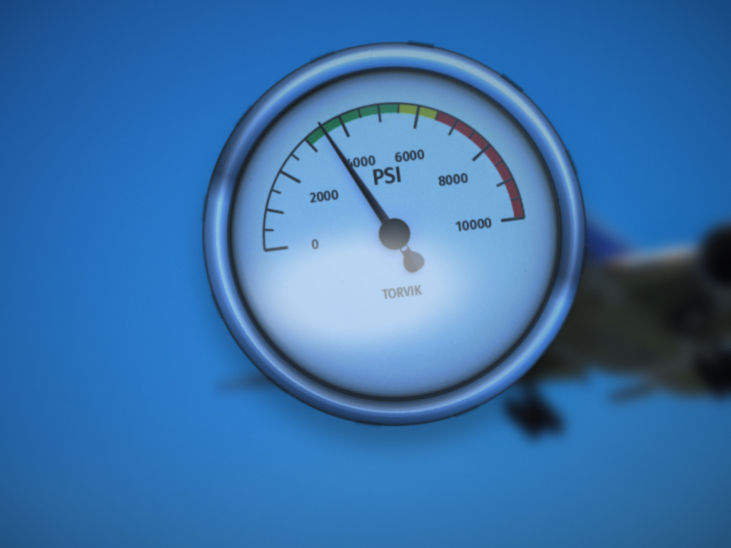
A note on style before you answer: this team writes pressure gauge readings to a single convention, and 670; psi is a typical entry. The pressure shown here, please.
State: 3500; psi
